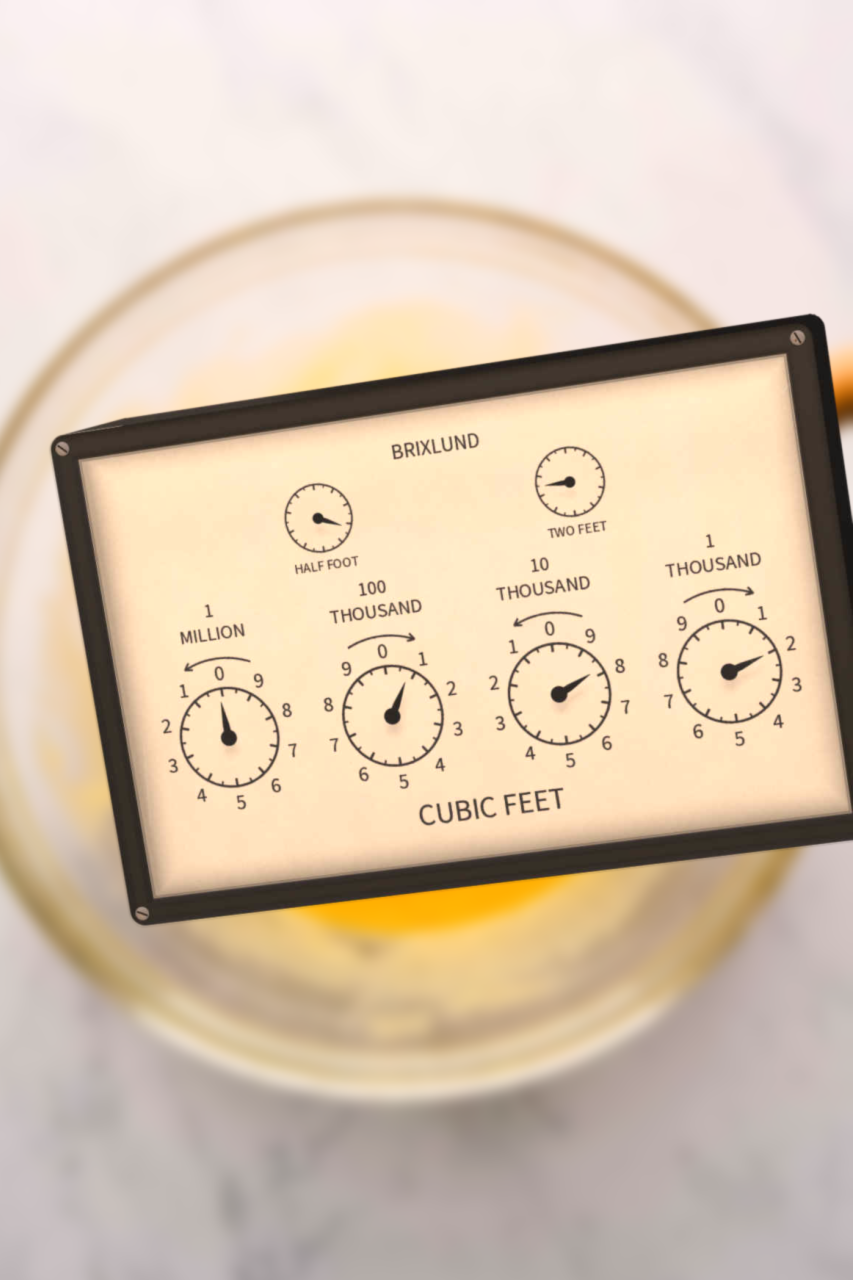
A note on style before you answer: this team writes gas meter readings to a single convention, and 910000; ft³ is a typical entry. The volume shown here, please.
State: 8200; ft³
